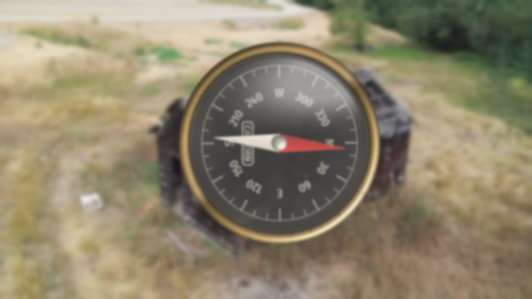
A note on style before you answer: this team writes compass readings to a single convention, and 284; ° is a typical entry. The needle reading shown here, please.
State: 5; °
